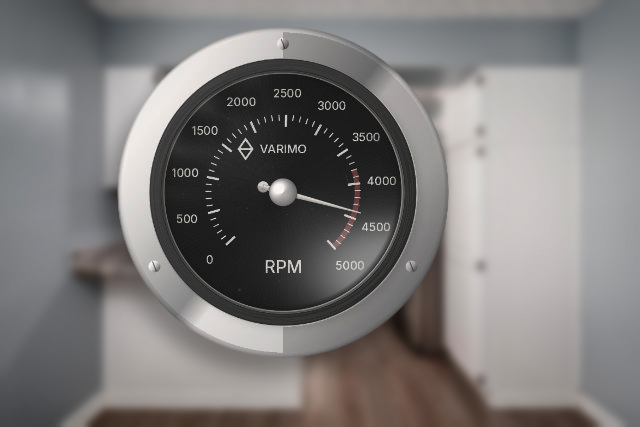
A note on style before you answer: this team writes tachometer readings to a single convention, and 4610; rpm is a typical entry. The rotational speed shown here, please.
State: 4400; rpm
